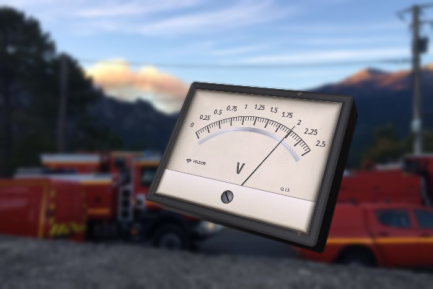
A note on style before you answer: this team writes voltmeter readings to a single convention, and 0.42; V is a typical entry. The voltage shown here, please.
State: 2; V
